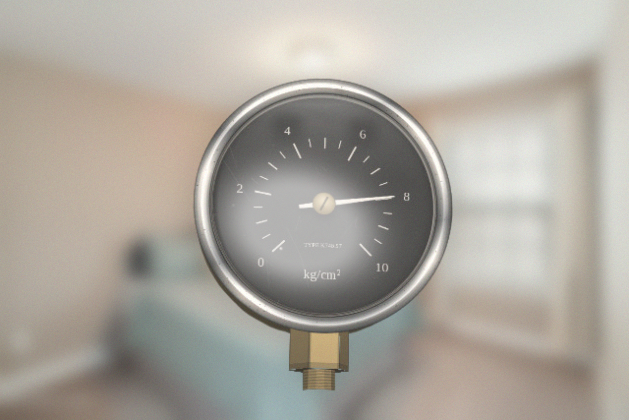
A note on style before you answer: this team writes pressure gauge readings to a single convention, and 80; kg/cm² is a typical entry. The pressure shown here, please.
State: 8; kg/cm²
